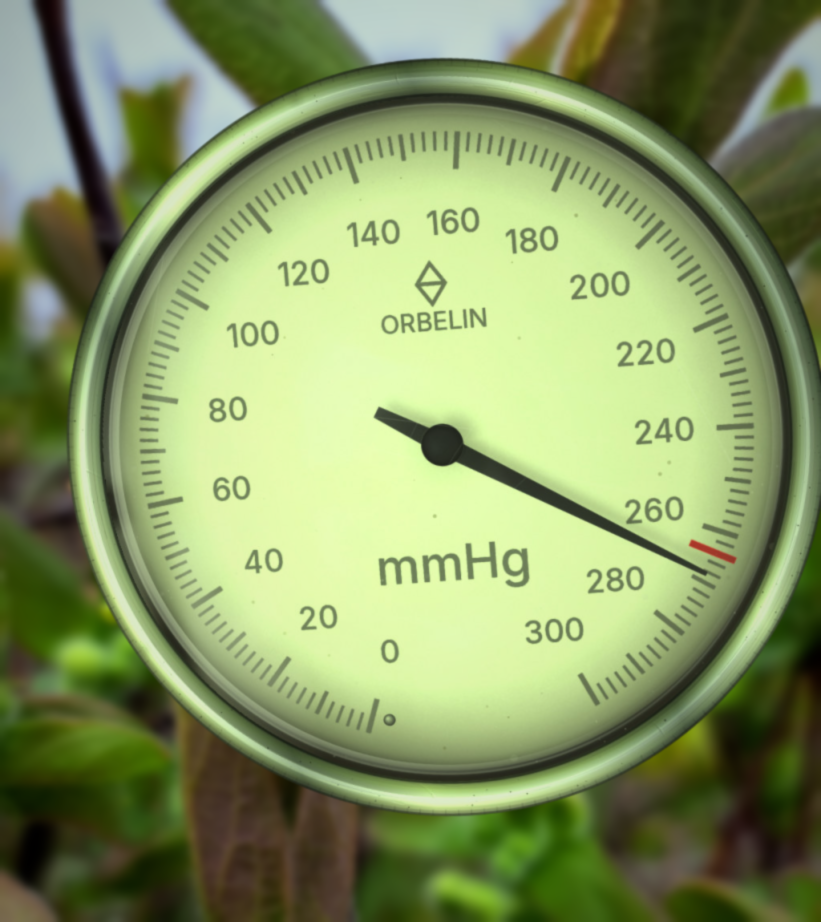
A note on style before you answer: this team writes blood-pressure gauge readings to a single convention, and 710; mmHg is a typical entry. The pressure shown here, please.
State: 268; mmHg
